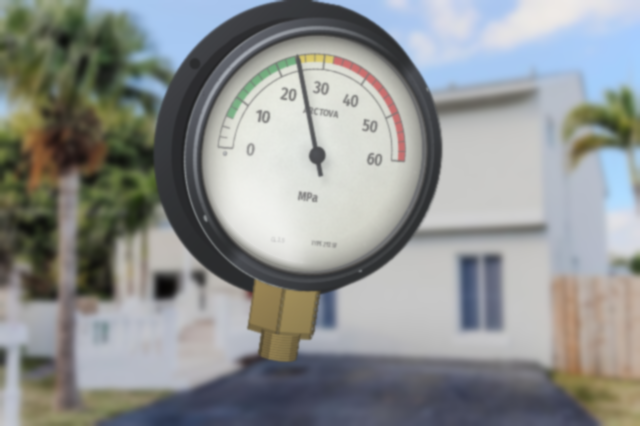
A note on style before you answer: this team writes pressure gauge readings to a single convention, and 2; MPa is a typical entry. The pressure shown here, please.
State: 24; MPa
